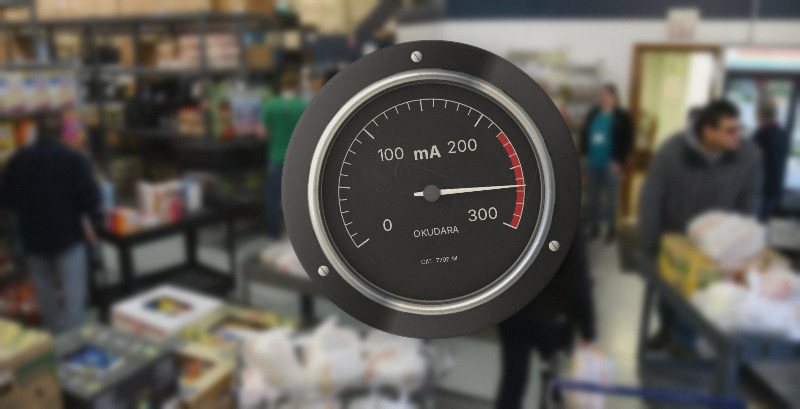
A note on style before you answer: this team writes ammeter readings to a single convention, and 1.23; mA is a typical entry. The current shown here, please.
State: 265; mA
